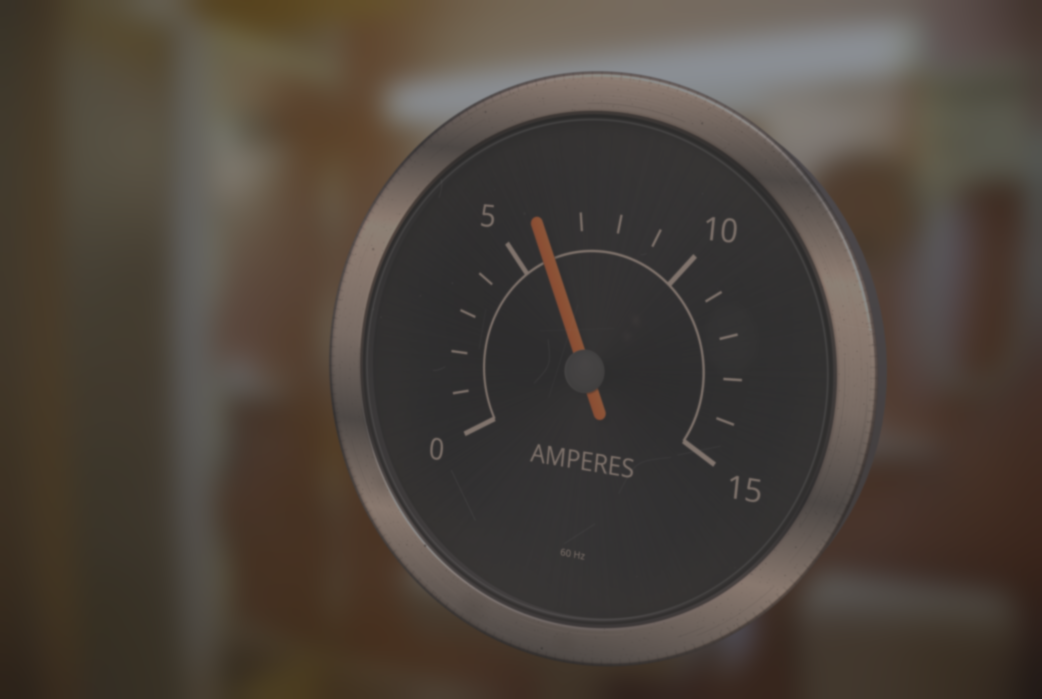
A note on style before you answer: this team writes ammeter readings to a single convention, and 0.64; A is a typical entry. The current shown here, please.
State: 6; A
